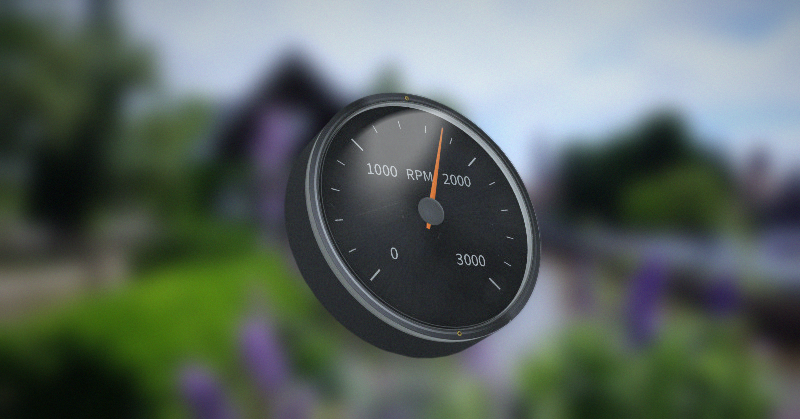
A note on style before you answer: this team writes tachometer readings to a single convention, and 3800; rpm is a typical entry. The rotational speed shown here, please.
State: 1700; rpm
